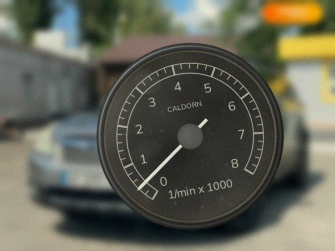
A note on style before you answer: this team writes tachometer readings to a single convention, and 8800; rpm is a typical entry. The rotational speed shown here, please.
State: 400; rpm
